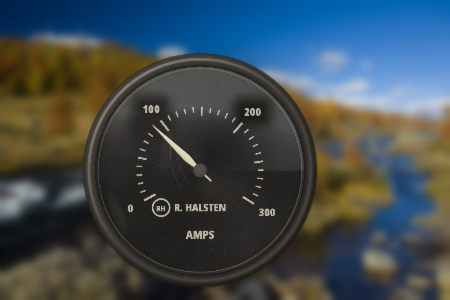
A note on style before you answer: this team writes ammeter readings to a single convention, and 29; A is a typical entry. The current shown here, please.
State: 90; A
